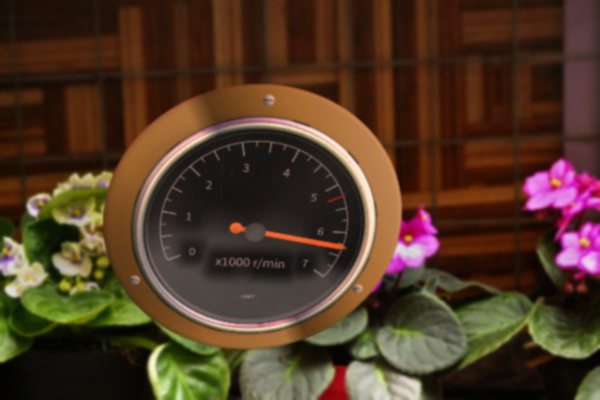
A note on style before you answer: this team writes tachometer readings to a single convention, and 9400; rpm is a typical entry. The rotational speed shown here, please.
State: 6250; rpm
